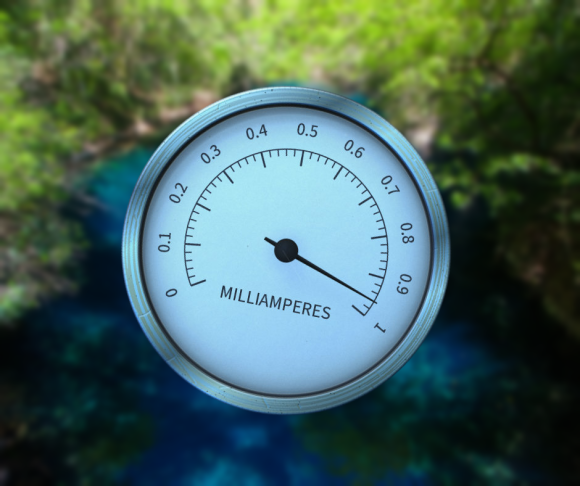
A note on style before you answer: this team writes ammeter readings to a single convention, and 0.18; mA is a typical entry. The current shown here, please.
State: 0.96; mA
